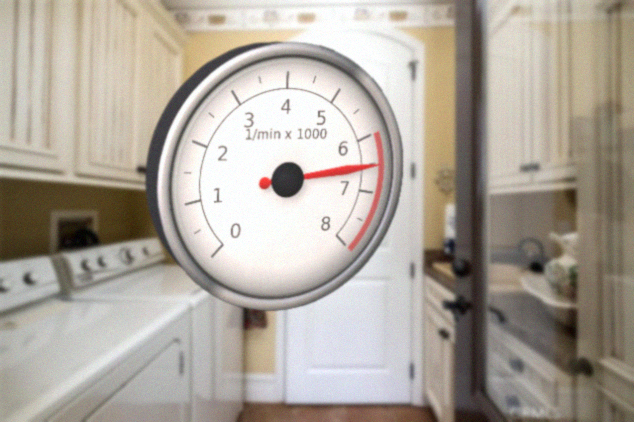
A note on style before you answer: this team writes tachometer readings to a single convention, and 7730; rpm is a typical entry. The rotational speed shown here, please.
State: 6500; rpm
